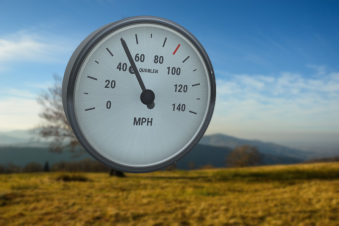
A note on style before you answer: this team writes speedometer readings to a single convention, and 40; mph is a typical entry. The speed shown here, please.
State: 50; mph
